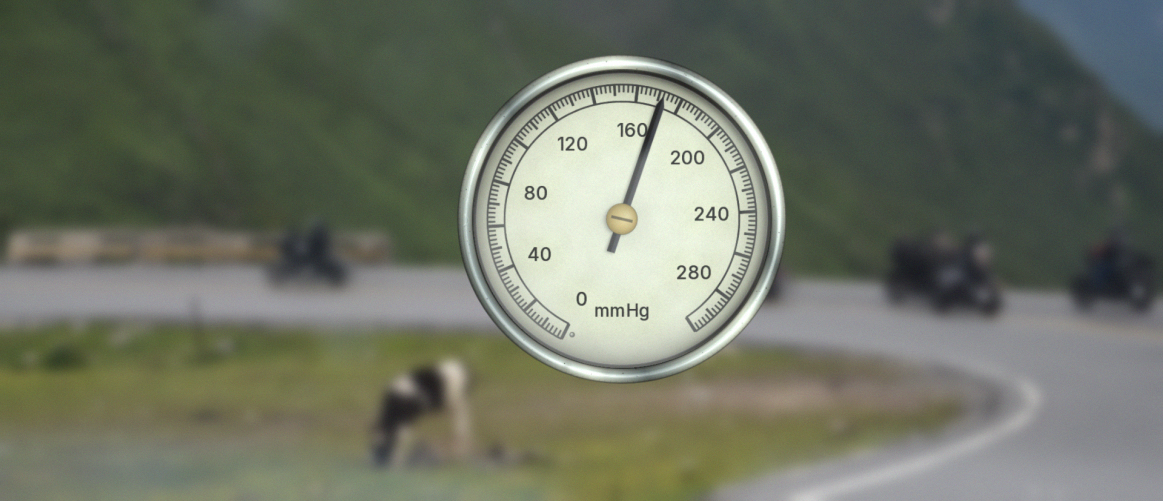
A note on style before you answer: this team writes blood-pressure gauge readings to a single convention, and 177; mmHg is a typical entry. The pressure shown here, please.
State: 172; mmHg
